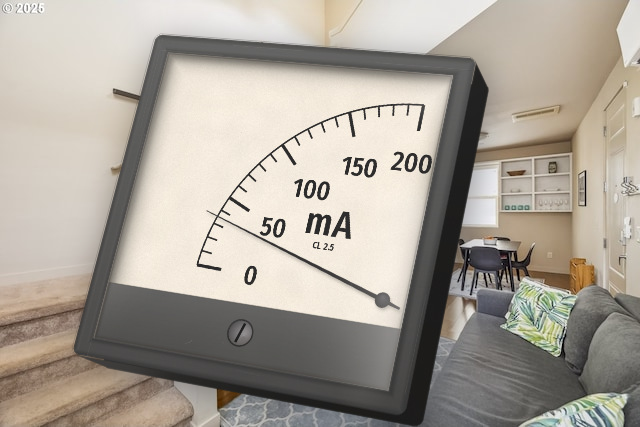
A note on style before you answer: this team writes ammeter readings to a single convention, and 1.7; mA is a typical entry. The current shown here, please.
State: 35; mA
